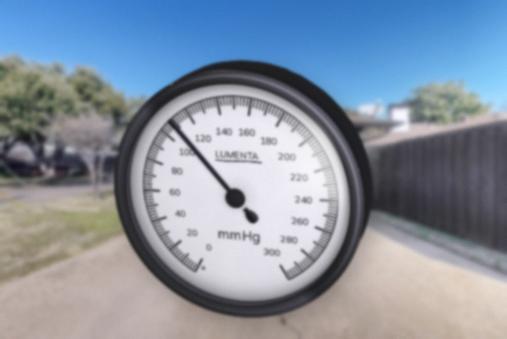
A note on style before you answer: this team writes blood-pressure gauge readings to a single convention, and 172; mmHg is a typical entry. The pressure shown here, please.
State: 110; mmHg
